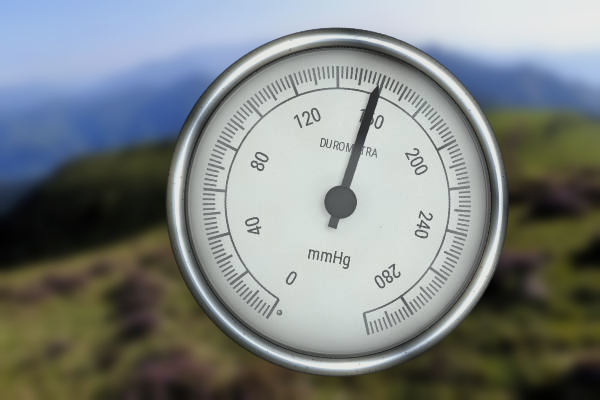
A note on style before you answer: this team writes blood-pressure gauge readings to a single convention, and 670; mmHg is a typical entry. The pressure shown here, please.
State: 158; mmHg
